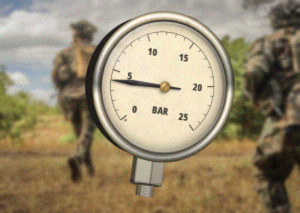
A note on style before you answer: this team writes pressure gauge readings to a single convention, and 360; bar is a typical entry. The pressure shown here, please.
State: 4; bar
